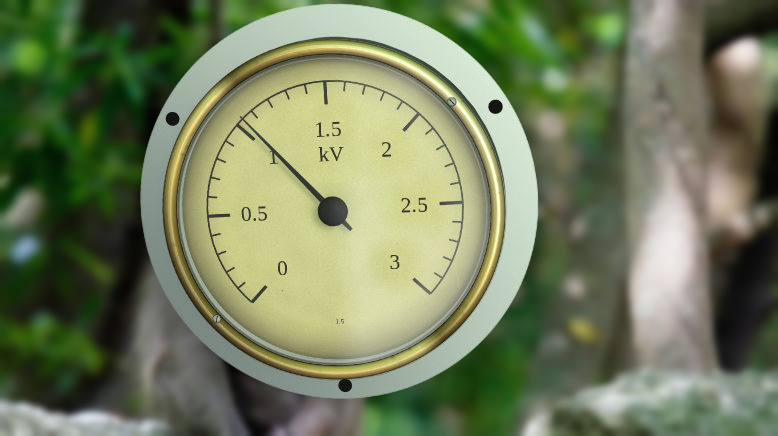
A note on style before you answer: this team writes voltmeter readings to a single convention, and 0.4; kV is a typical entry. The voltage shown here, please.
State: 1.05; kV
